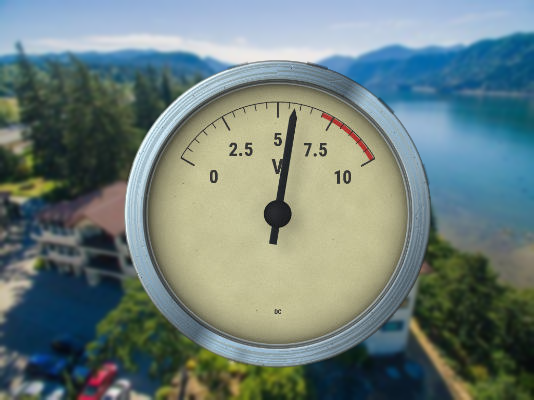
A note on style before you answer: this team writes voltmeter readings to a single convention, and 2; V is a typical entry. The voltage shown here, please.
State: 5.75; V
